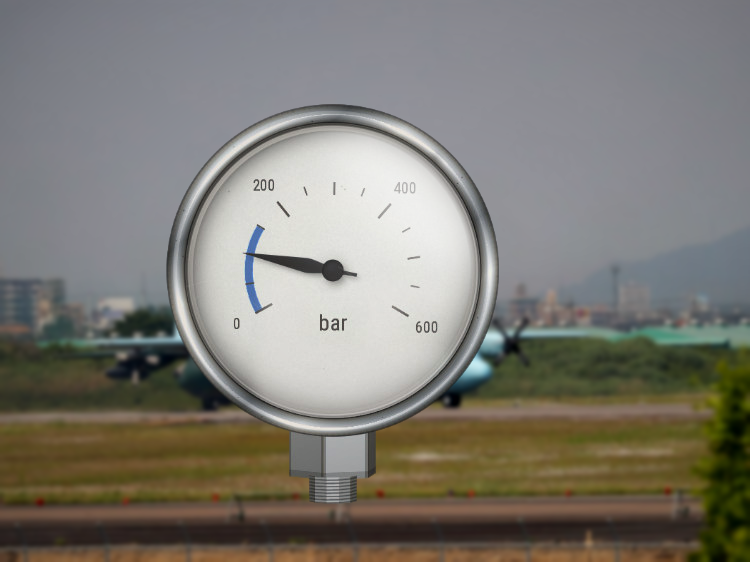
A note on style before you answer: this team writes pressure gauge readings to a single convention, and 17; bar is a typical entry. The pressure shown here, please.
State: 100; bar
